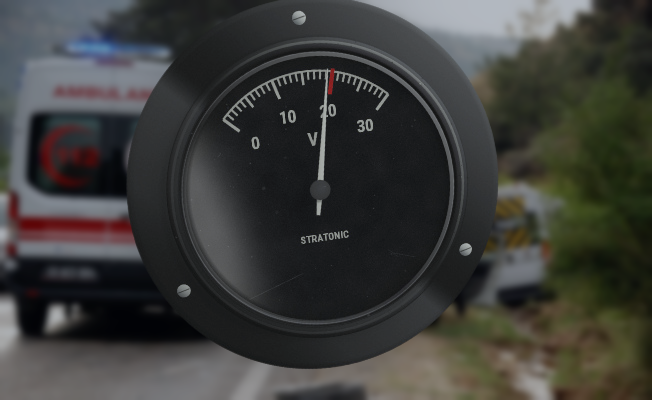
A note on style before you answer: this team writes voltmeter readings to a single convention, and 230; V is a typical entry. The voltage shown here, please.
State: 19; V
